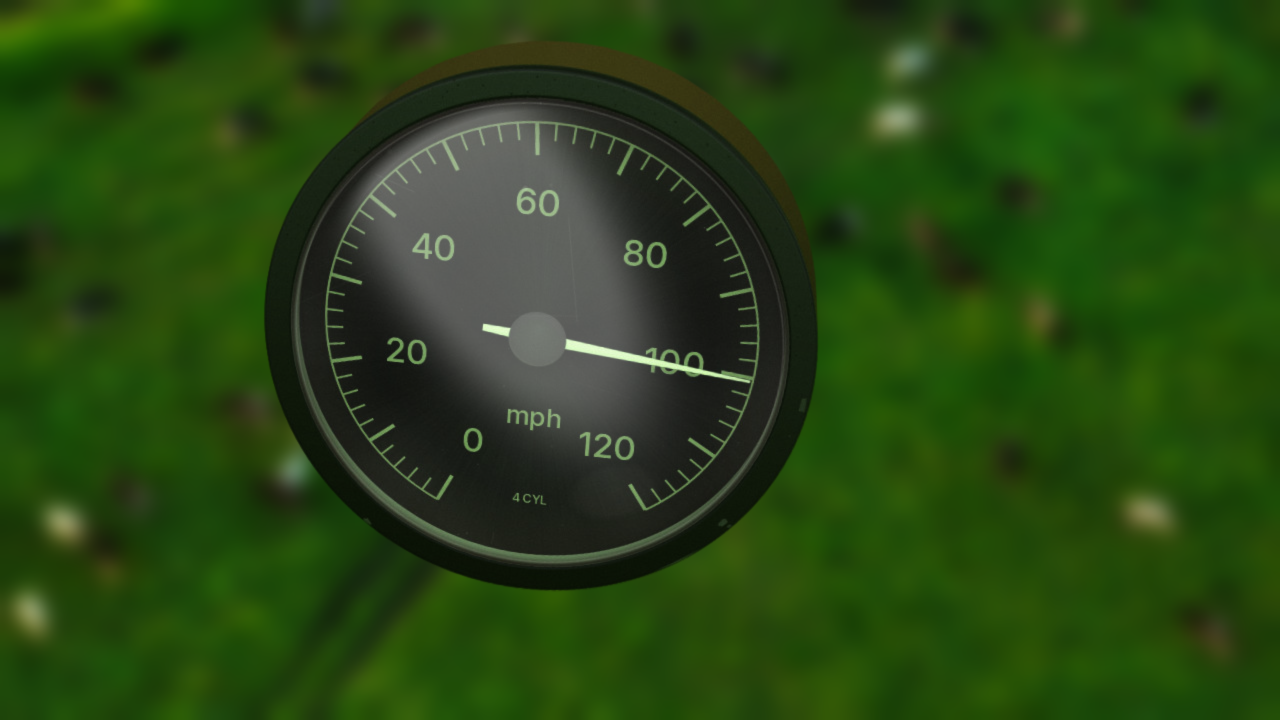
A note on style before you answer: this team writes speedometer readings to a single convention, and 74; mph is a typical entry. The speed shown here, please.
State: 100; mph
